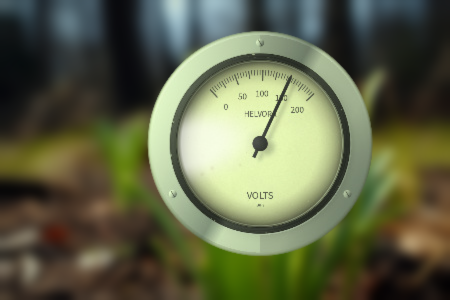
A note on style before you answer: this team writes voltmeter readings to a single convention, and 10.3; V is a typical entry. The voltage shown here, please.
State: 150; V
